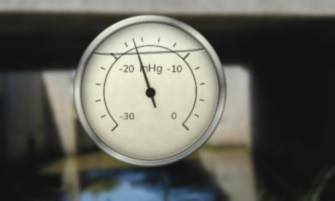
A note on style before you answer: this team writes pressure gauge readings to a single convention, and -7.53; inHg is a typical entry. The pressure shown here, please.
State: -17; inHg
